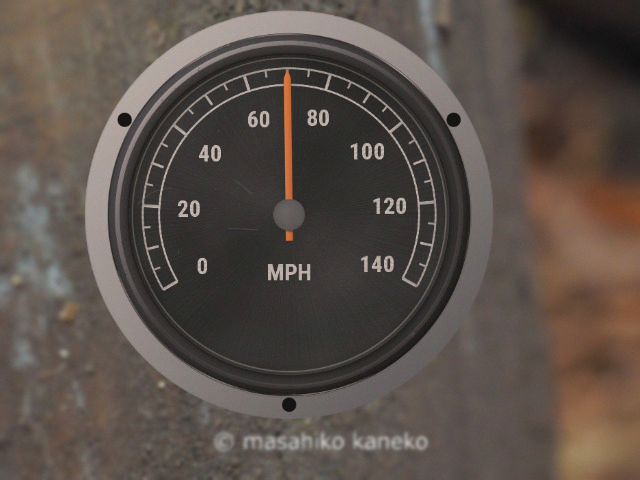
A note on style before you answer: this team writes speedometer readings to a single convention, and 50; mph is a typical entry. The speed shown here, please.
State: 70; mph
